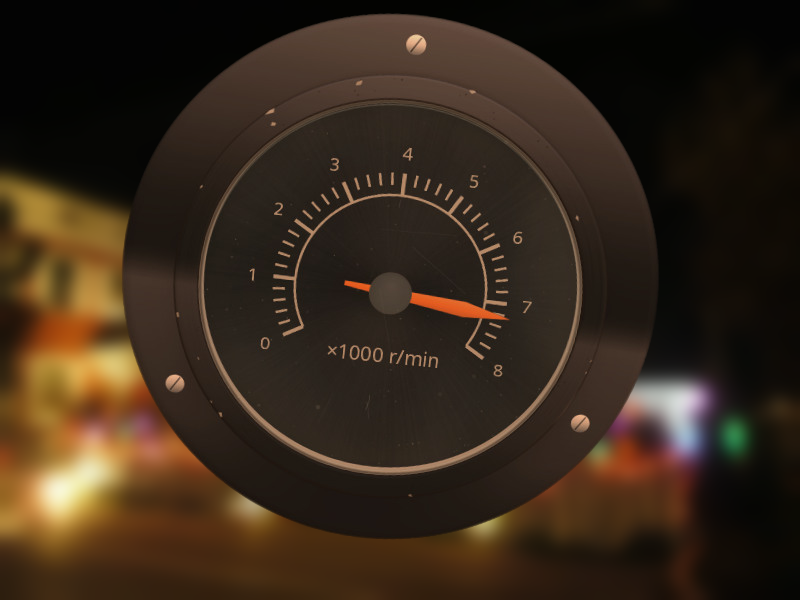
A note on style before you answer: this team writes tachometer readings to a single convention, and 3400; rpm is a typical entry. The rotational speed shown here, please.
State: 7200; rpm
